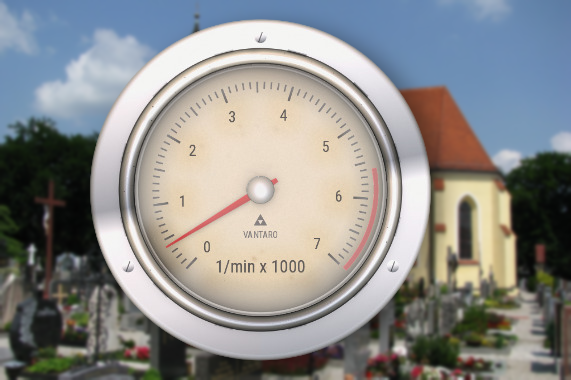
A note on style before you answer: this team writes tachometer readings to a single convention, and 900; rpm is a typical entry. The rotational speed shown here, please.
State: 400; rpm
